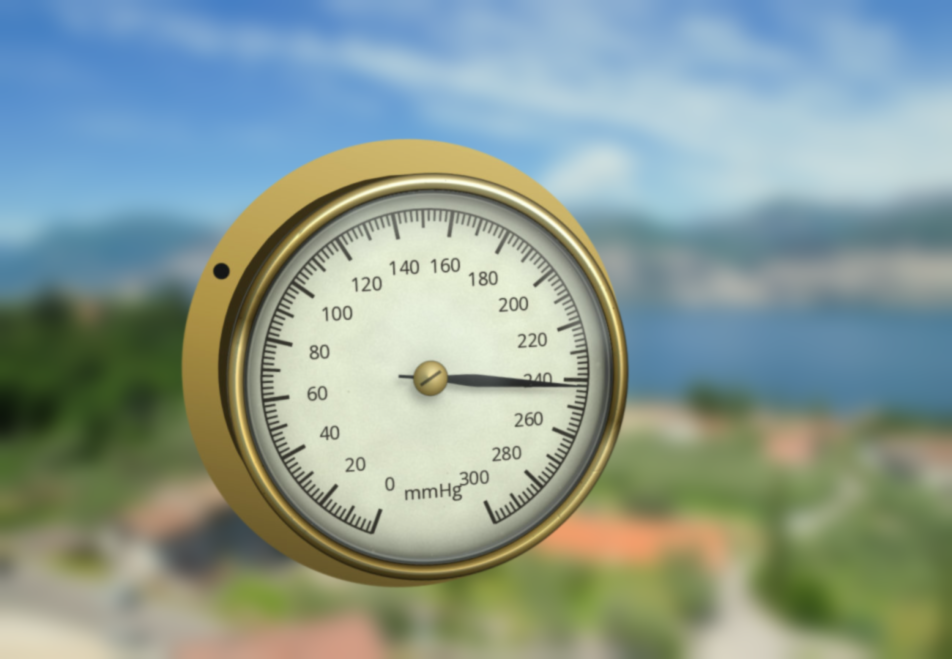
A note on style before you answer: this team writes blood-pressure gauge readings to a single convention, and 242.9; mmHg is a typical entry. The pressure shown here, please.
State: 242; mmHg
